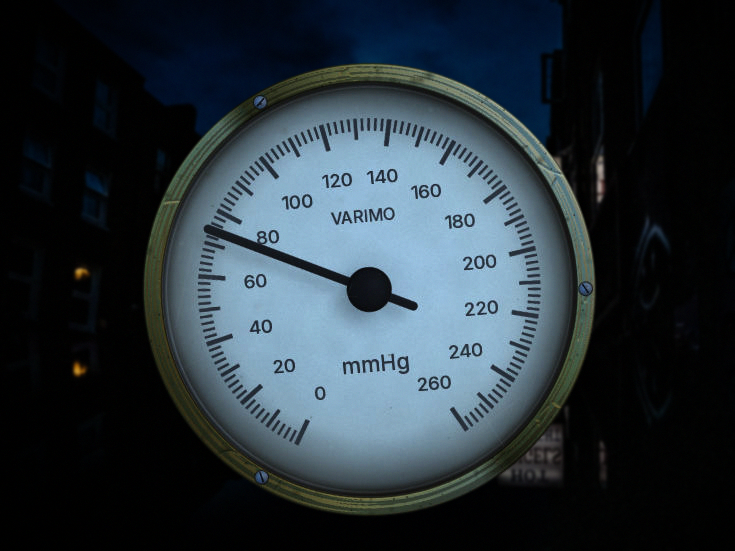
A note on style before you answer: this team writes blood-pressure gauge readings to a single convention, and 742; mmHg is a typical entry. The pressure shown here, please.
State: 74; mmHg
